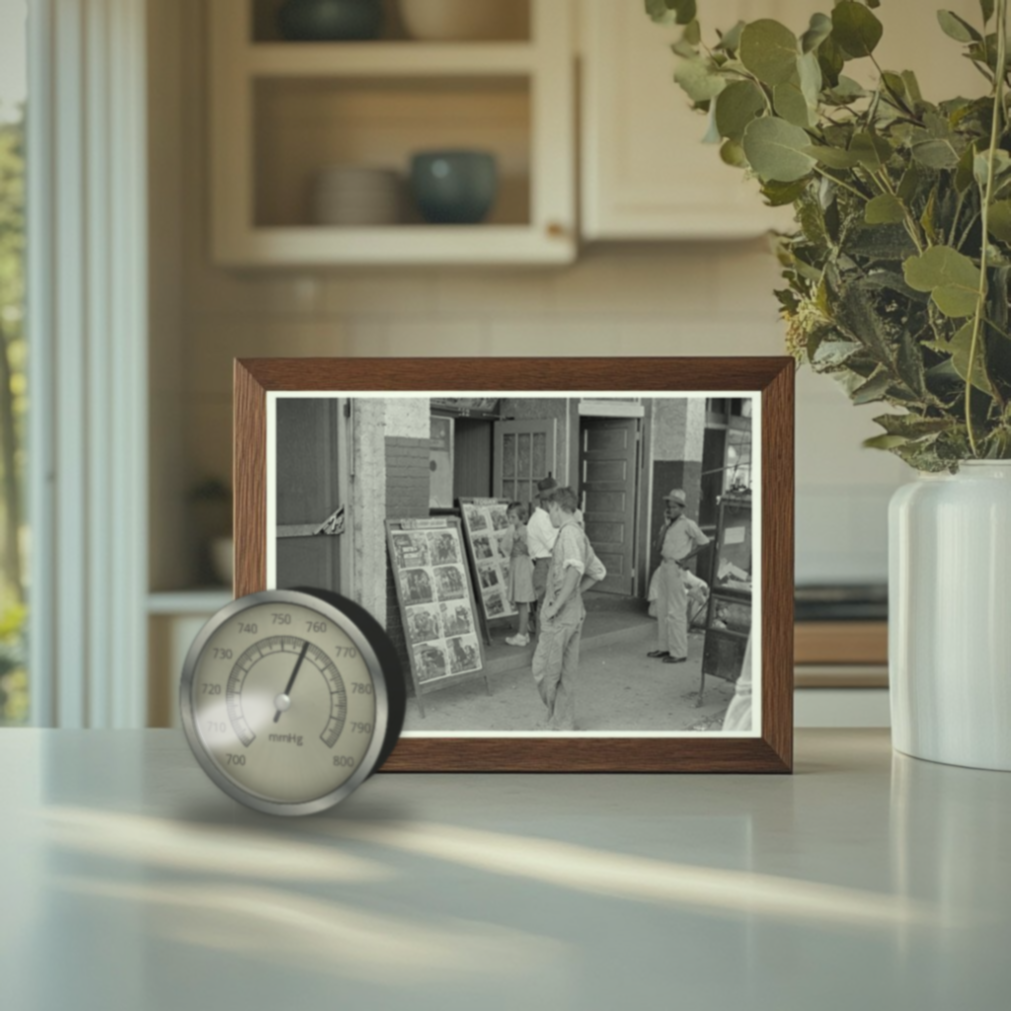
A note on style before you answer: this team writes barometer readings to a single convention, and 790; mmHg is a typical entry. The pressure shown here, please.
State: 760; mmHg
